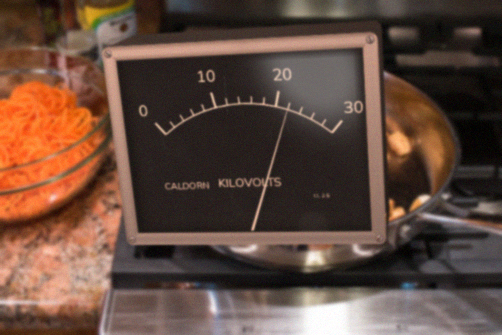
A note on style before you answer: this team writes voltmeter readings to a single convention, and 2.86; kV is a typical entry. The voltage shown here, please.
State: 22; kV
